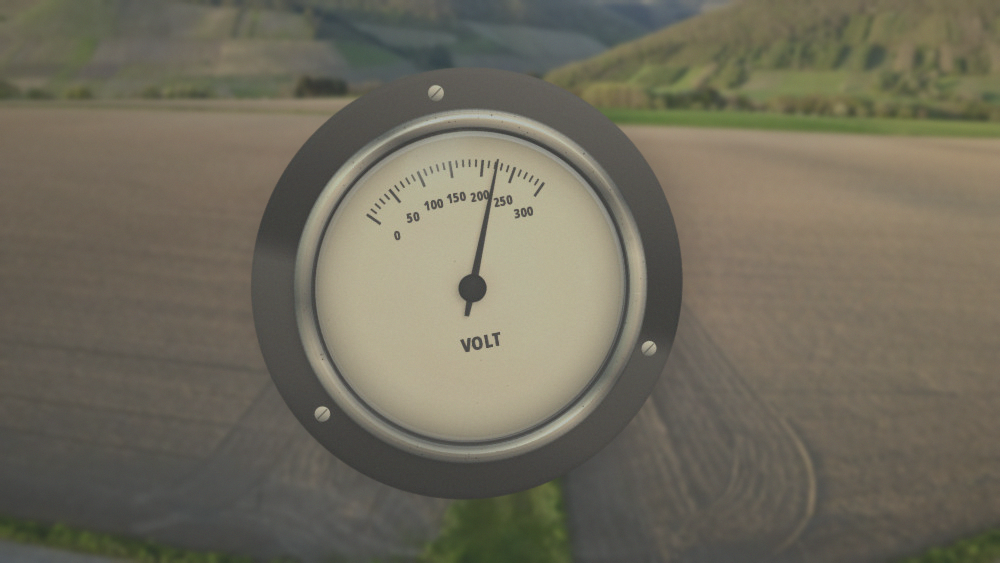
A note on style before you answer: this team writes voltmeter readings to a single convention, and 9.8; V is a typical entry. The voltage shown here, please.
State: 220; V
